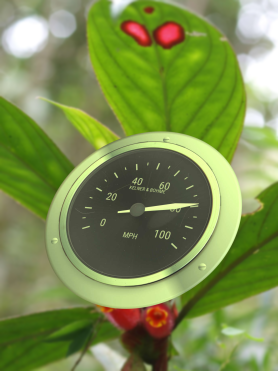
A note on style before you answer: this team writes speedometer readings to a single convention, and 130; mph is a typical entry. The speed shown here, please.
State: 80; mph
